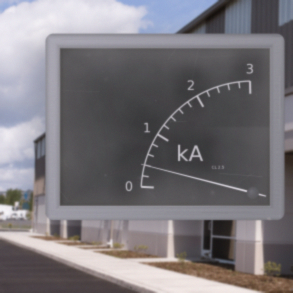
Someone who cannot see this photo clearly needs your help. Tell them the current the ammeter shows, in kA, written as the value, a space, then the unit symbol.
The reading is 0.4 kA
